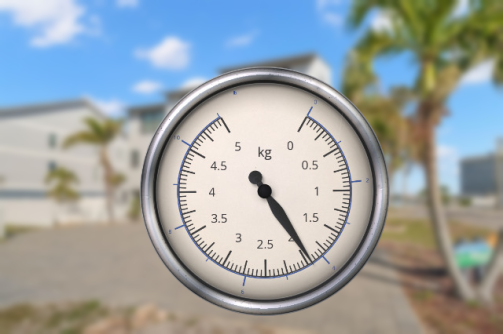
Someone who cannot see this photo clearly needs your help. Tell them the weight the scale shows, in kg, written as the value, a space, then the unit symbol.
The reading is 1.95 kg
